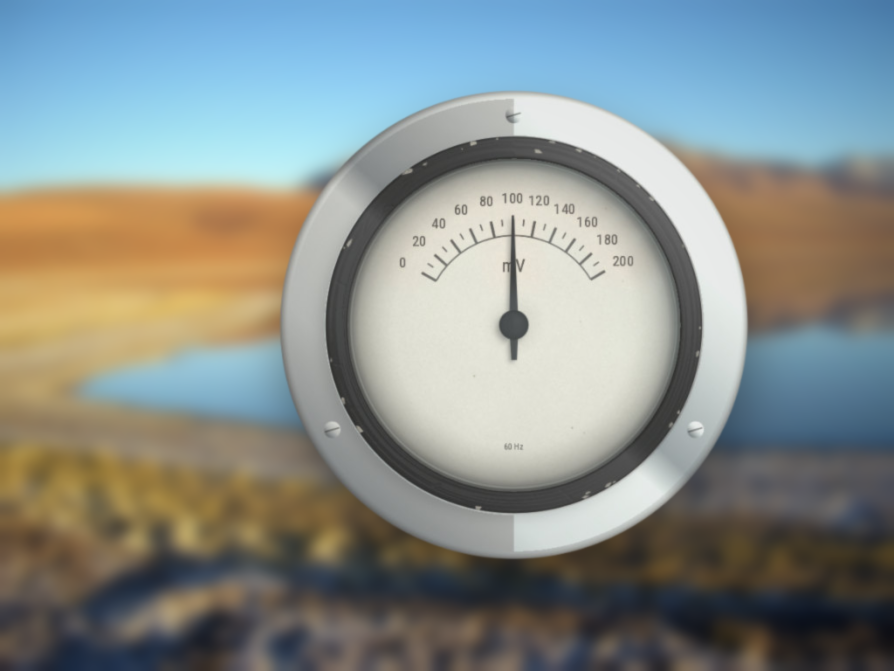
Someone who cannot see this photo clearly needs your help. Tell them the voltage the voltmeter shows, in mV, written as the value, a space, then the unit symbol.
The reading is 100 mV
